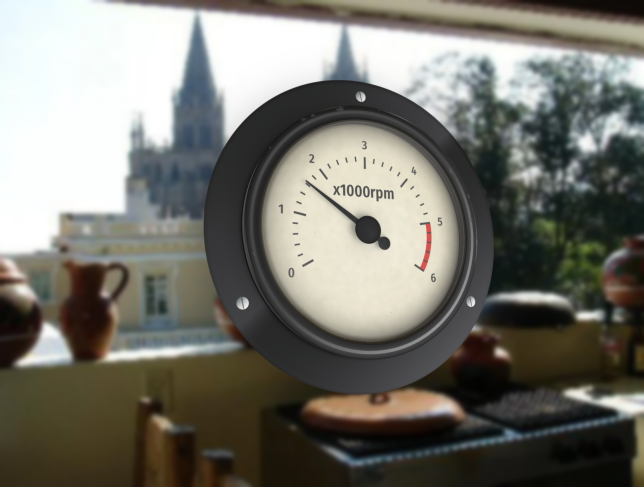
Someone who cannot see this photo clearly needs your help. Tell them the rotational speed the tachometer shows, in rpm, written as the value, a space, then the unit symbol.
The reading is 1600 rpm
